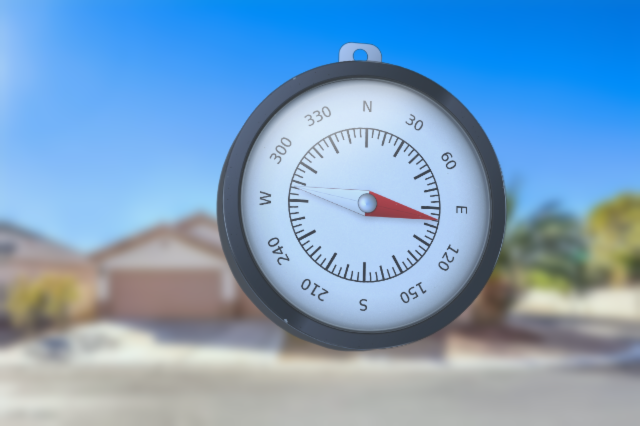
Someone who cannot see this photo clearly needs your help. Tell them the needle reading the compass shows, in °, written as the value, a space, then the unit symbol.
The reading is 100 °
